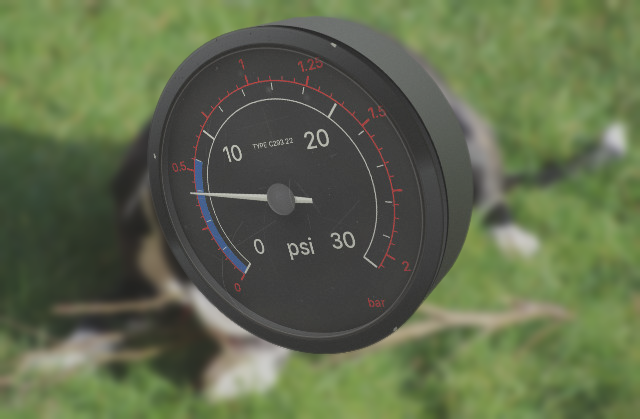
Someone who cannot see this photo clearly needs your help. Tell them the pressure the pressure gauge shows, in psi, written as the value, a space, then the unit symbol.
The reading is 6 psi
